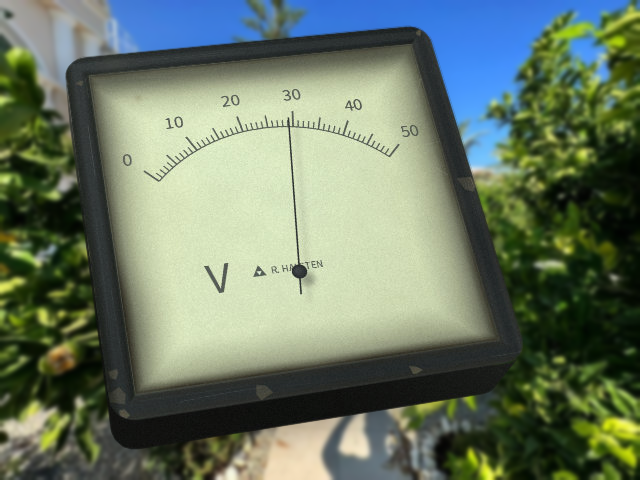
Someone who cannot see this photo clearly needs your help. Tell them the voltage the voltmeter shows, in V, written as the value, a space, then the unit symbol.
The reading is 29 V
